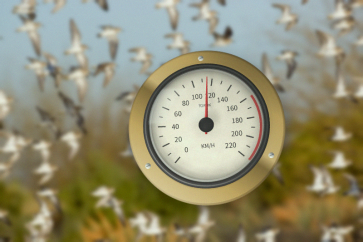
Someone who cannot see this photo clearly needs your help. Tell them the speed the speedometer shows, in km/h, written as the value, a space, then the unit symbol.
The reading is 115 km/h
